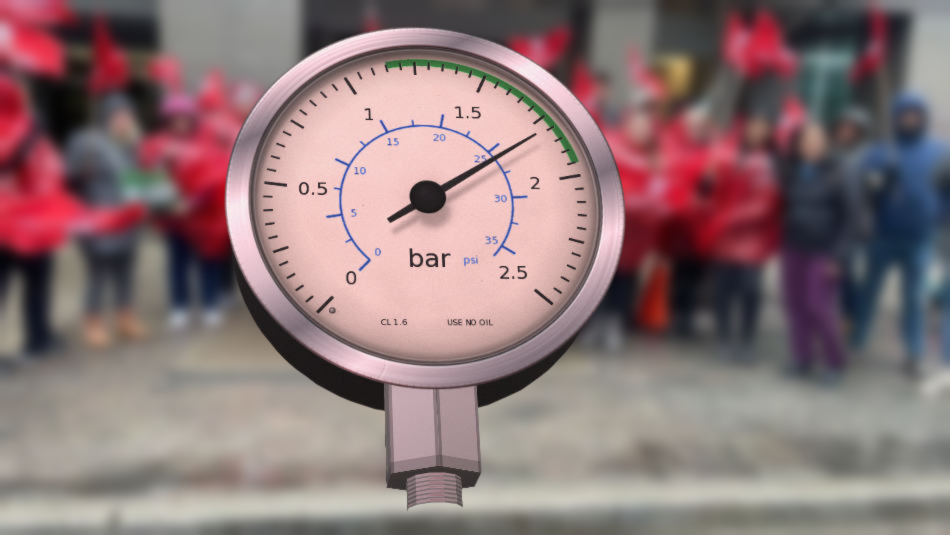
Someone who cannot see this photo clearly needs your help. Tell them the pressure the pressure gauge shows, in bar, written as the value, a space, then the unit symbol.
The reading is 1.8 bar
